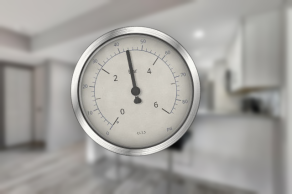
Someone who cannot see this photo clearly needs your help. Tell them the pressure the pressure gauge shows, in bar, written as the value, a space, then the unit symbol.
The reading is 3 bar
